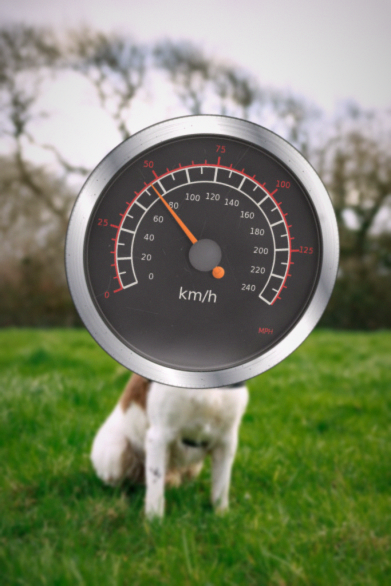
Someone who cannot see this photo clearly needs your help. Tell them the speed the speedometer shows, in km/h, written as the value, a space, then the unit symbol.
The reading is 75 km/h
